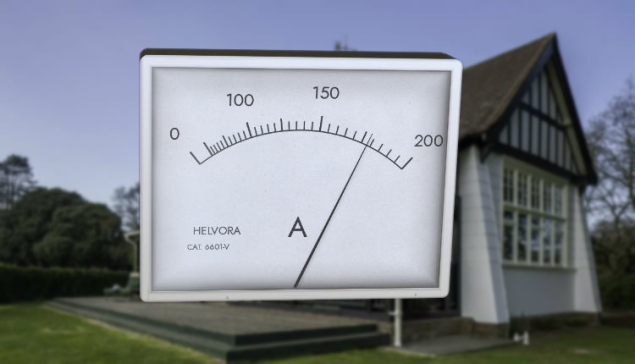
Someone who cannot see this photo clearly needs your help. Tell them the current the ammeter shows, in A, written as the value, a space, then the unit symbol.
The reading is 177.5 A
